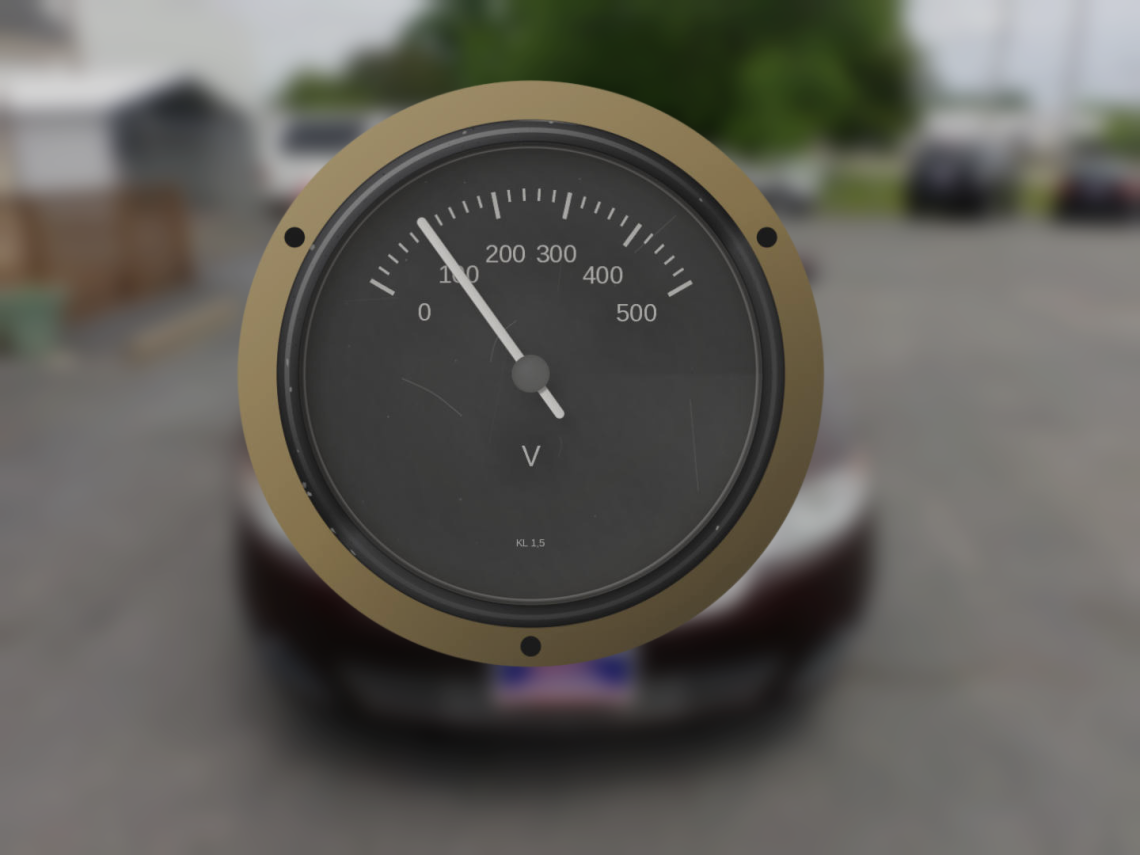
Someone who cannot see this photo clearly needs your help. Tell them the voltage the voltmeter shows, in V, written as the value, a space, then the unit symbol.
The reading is 100 V
